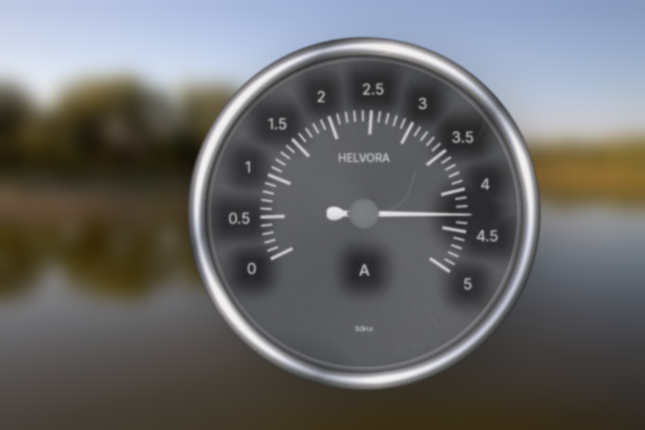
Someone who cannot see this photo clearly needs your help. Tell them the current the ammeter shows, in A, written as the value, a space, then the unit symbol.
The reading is 4.3 A
